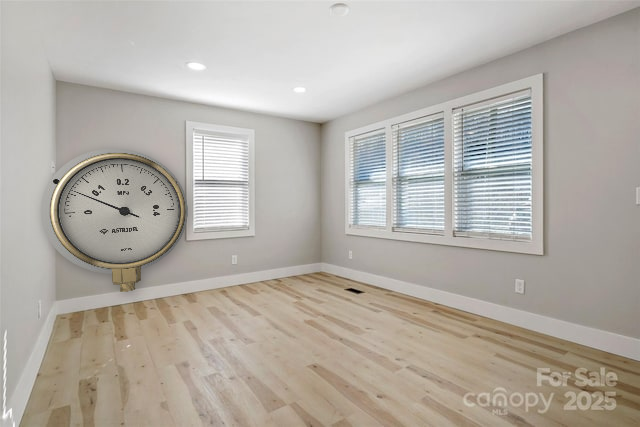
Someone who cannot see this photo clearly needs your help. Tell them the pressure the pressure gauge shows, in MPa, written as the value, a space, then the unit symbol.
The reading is 0.06 MPa
